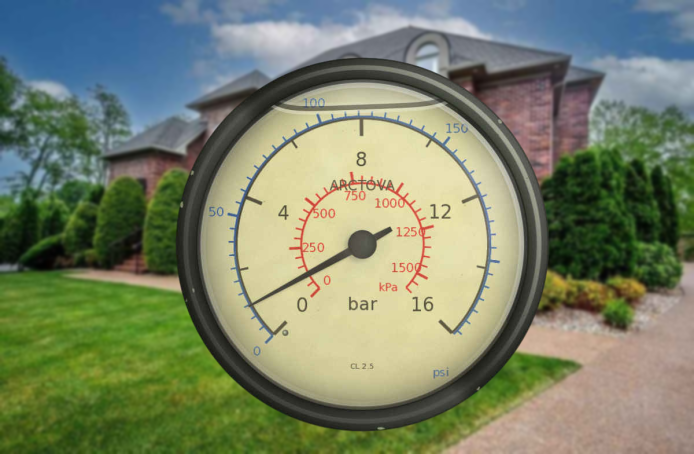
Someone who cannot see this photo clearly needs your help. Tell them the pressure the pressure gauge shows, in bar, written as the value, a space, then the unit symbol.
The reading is 1 bar
